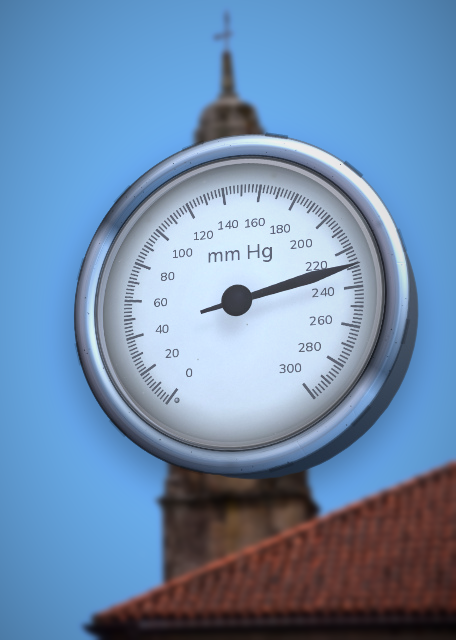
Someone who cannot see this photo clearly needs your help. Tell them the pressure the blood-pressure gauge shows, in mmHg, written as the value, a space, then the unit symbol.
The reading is 230 mmHg
